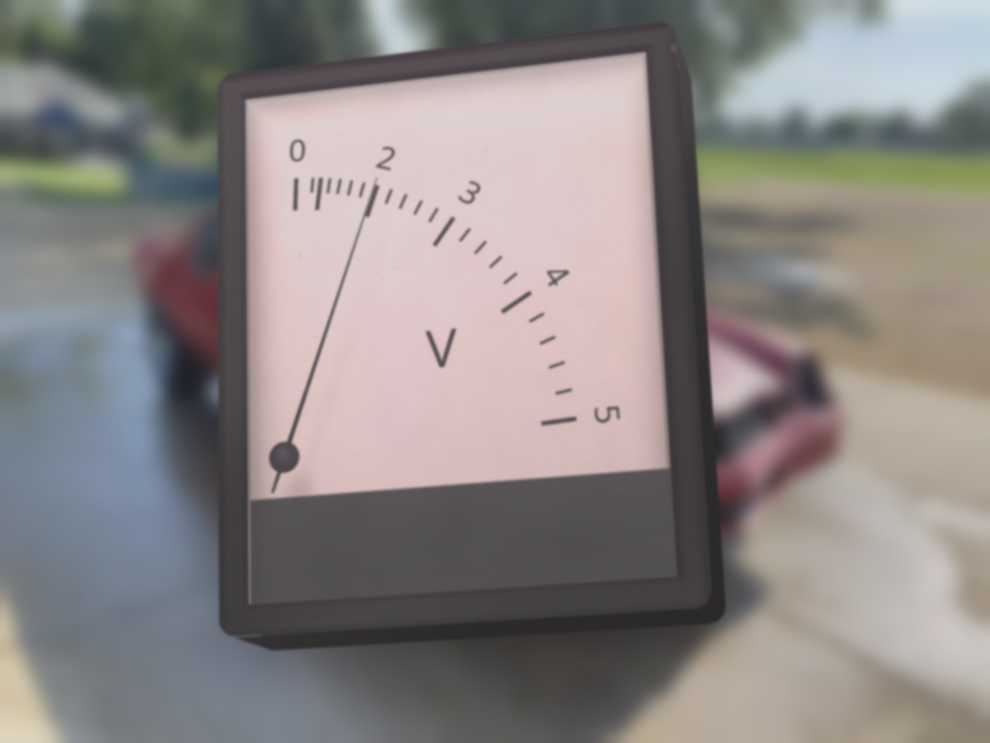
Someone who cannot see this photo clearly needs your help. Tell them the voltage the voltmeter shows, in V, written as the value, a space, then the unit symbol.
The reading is 2 V
